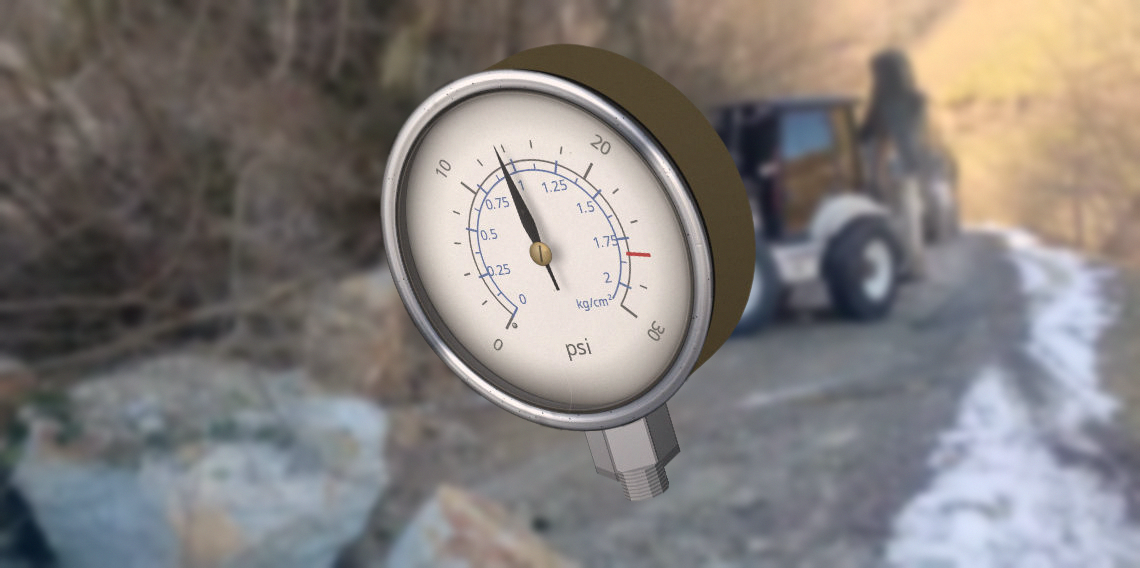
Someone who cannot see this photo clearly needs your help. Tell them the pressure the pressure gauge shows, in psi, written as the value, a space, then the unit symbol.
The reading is 14 psi
